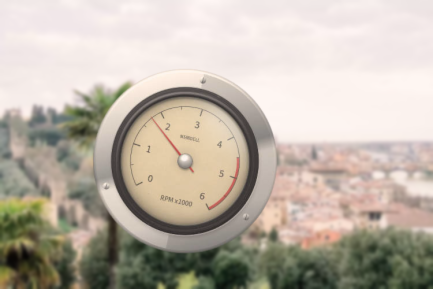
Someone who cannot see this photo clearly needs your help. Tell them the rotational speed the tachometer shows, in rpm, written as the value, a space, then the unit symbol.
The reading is 1750 rpm
